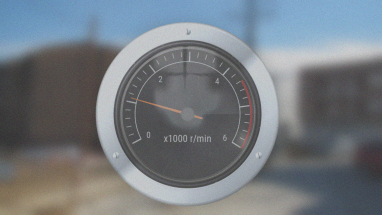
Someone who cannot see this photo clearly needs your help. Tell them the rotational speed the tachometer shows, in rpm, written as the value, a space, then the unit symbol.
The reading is 1100 rpm
